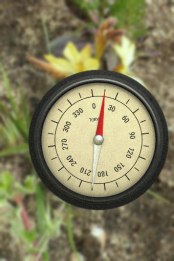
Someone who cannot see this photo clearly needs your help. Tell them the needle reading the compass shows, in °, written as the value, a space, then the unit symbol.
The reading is 15 °
